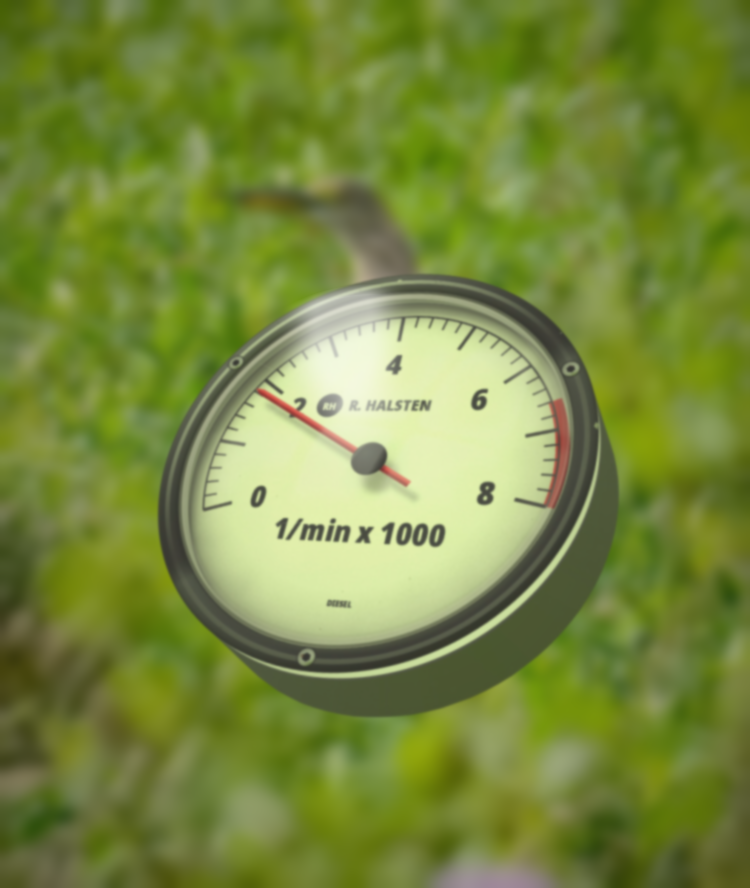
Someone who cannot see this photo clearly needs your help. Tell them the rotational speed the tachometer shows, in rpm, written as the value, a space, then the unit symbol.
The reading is 1800 rpm
